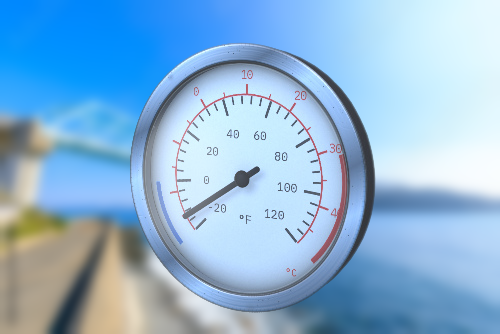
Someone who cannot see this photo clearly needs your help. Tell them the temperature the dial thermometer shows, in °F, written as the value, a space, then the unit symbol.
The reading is -14 °F
